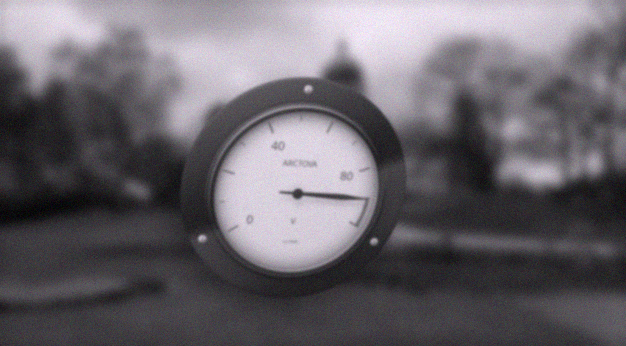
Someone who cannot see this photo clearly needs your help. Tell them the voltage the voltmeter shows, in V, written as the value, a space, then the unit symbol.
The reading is 90 V
